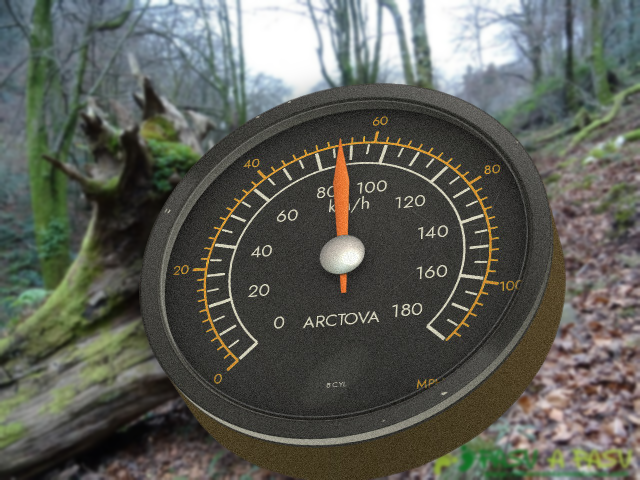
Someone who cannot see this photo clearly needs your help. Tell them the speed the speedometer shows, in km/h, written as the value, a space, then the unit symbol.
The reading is 87.5 km/h
